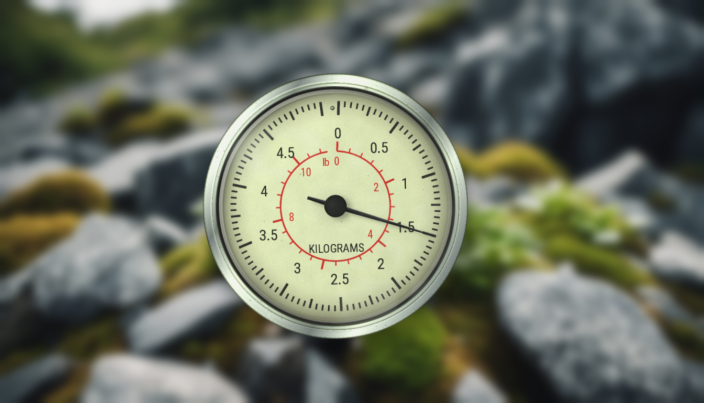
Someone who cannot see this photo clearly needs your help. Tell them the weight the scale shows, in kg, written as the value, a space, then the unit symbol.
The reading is 1.5 kg
